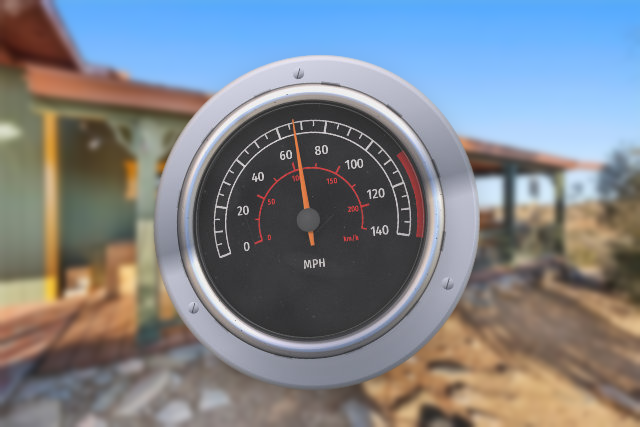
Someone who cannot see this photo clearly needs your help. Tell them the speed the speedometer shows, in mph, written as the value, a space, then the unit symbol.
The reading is 67.5 mph
